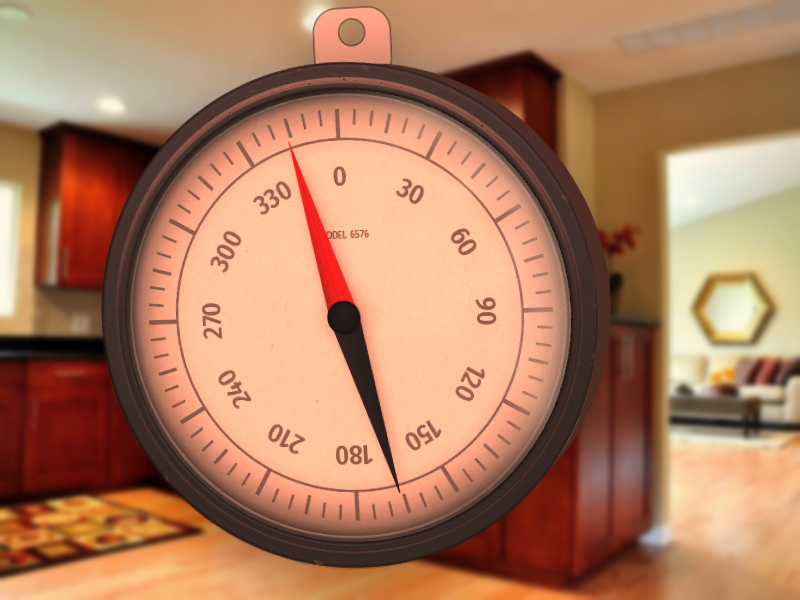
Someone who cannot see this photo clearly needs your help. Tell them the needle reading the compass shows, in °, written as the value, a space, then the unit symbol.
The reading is 345 °
